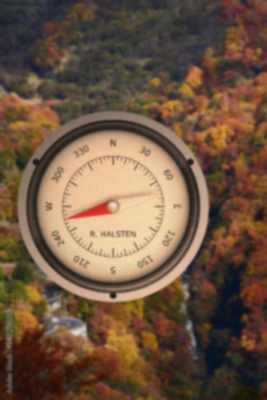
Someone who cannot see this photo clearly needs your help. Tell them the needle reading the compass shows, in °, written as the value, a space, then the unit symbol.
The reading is 255 °
